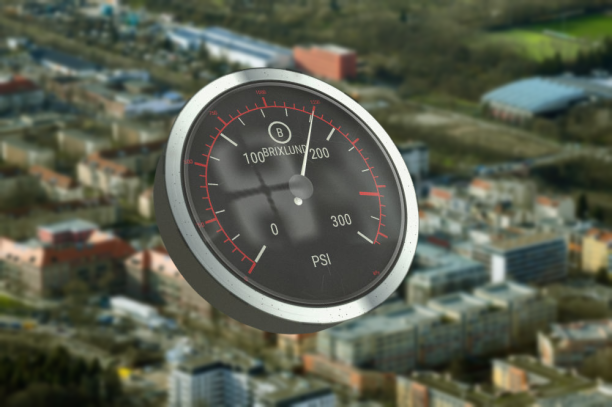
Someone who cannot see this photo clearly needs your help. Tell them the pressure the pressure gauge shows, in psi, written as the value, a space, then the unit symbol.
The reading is 180 psi
